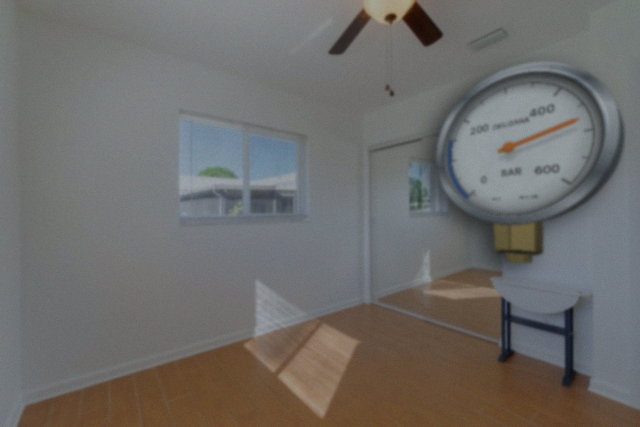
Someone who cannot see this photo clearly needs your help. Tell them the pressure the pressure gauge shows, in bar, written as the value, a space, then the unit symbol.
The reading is 475 bar
